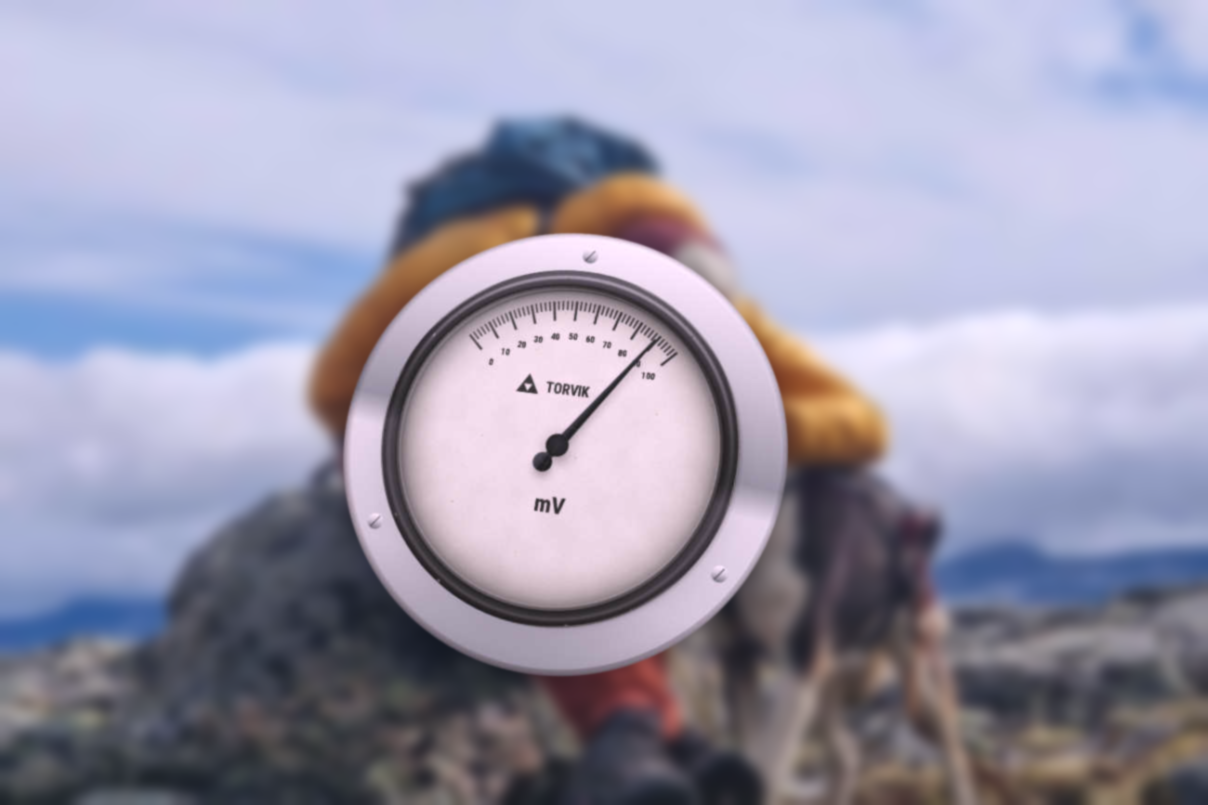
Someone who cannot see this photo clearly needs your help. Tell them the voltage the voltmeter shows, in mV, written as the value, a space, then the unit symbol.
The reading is 90 mV
